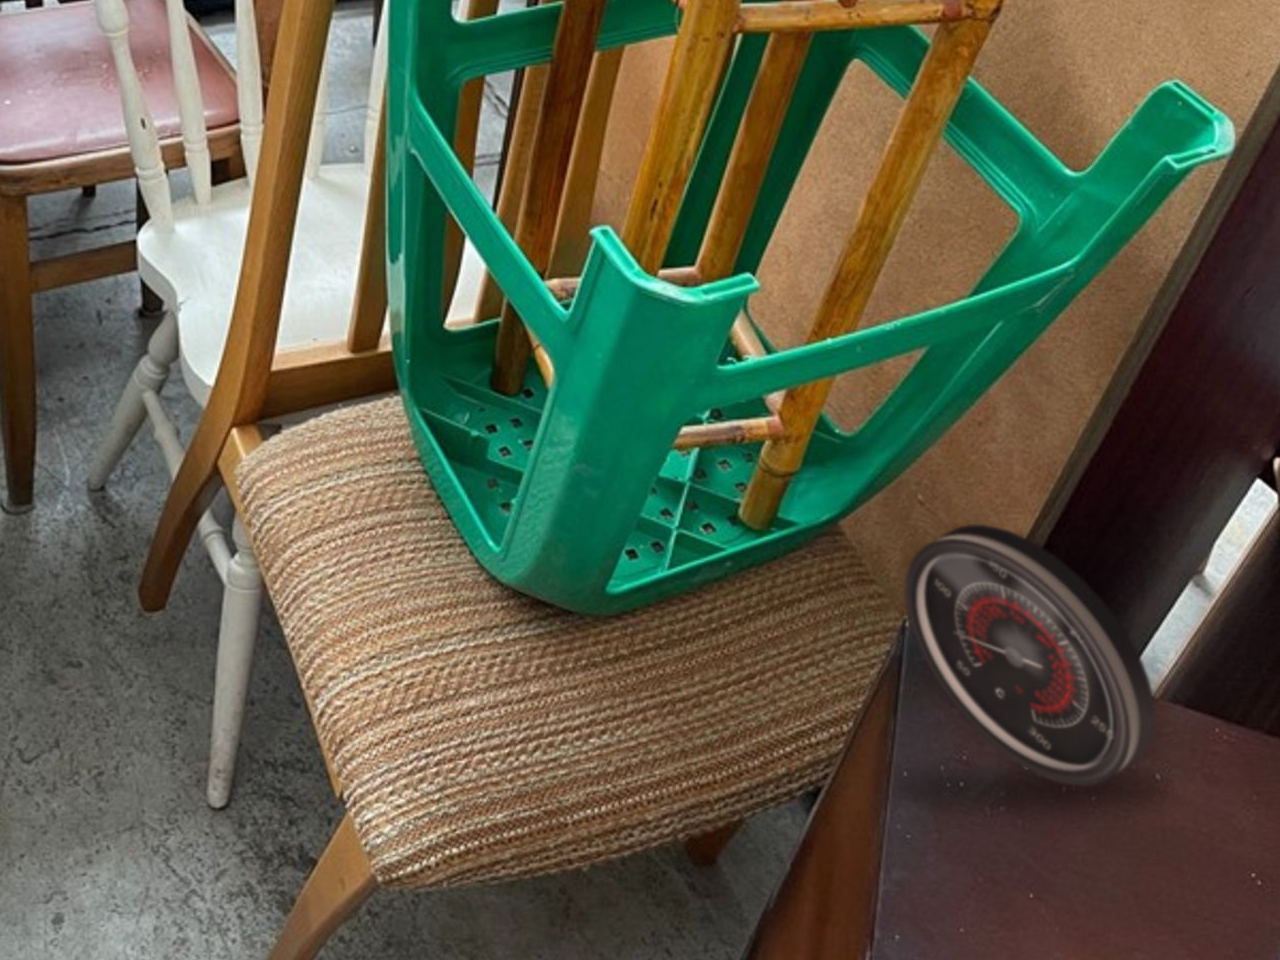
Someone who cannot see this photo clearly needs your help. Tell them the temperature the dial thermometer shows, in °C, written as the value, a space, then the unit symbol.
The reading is 75 °C
